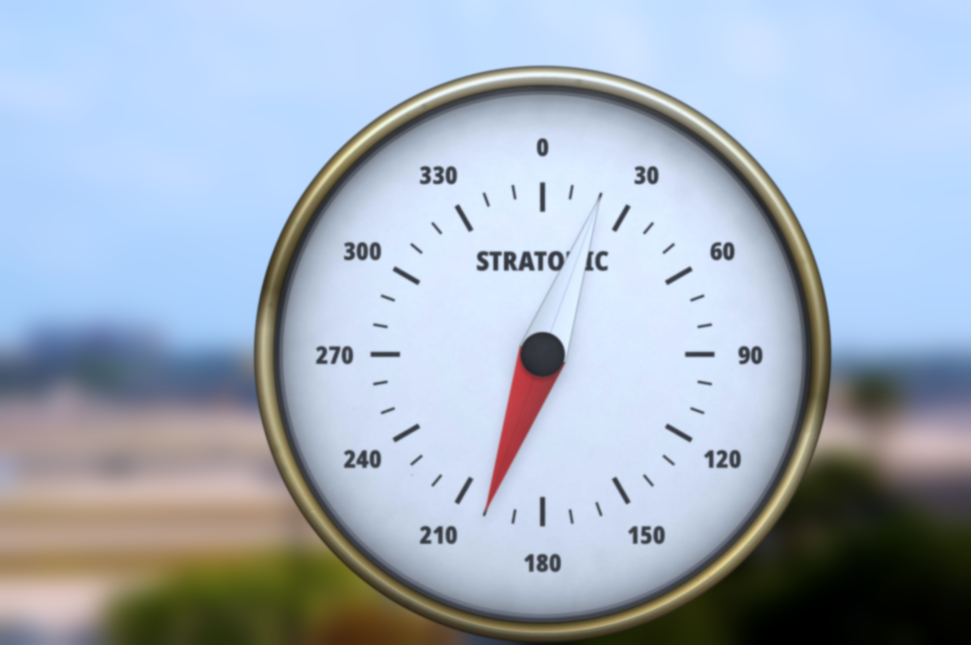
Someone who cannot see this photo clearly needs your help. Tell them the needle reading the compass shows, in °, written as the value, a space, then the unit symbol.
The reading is 200 °
